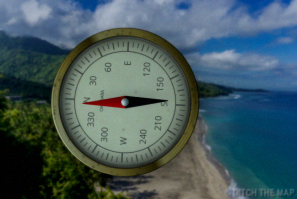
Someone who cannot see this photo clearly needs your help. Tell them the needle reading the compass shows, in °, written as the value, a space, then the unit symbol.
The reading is 355 °
